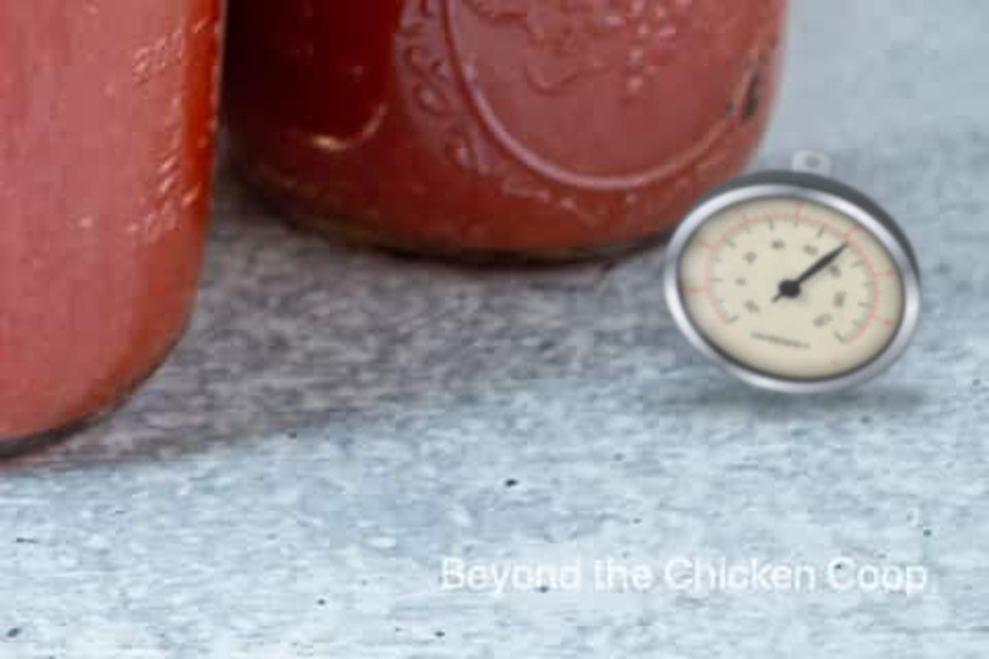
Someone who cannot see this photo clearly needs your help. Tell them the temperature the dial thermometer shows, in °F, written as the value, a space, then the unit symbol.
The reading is 70 °F
